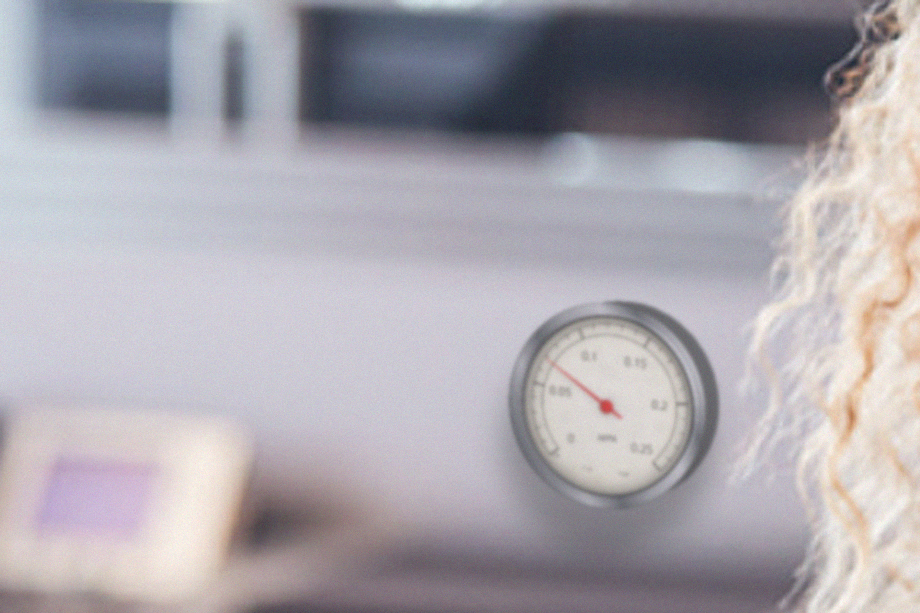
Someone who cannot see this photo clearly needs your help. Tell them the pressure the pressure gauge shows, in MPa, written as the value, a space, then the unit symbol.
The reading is 0.07 MPa
